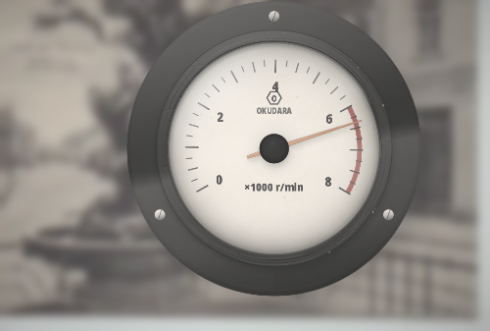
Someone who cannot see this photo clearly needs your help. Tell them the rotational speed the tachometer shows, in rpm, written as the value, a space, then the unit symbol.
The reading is 6375 rpm
